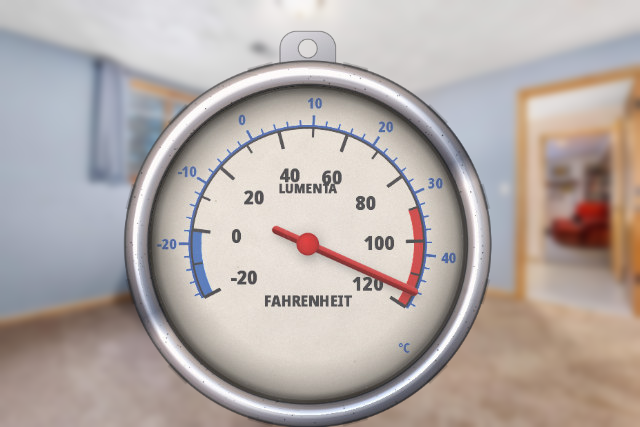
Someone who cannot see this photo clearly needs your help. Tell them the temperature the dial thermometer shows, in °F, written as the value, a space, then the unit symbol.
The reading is 115 °F
